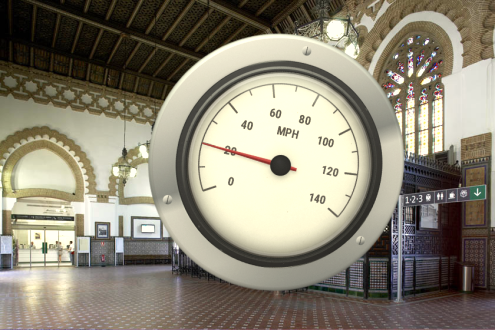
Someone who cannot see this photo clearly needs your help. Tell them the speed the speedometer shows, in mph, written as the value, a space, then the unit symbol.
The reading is 20 mph
